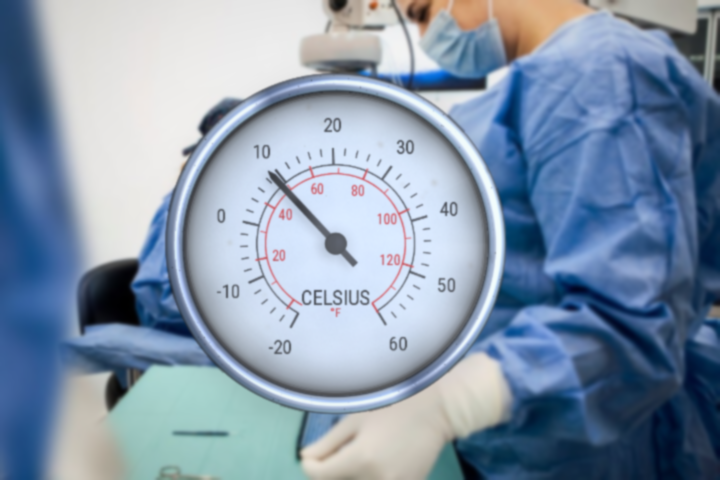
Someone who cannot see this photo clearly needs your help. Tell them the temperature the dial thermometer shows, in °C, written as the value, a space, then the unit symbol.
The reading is 9 °C
